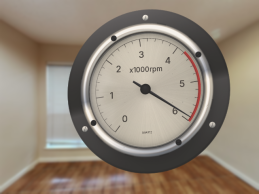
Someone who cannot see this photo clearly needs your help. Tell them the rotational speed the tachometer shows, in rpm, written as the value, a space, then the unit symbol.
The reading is 5900 rpm
